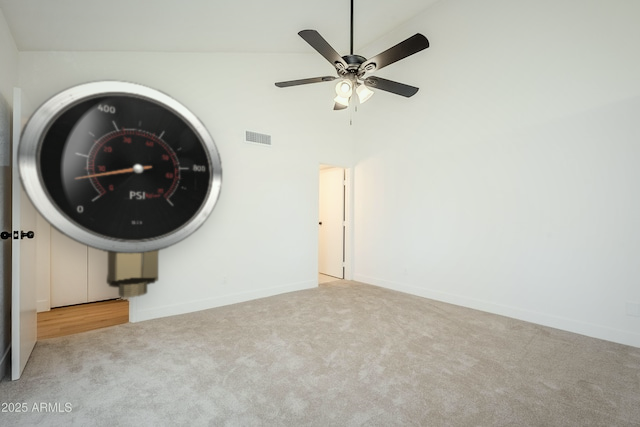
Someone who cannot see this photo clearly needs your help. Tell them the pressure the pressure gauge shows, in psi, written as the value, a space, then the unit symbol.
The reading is 100 psi
